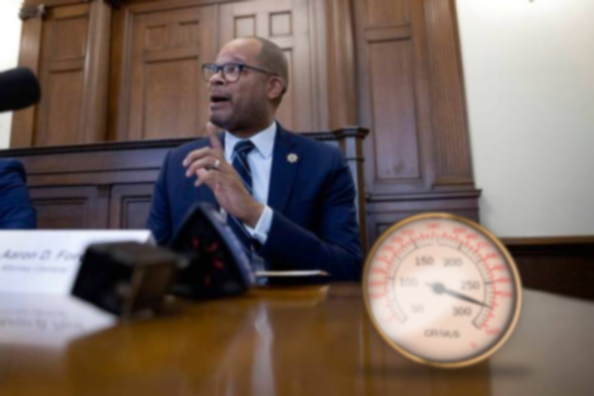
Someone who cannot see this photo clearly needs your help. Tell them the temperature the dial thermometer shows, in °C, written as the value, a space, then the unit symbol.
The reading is 275 °C
